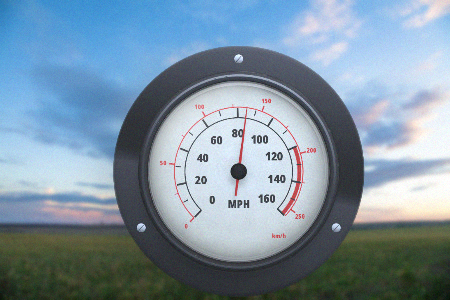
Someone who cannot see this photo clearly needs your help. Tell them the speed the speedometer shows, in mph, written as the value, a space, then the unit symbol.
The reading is 85 mph
